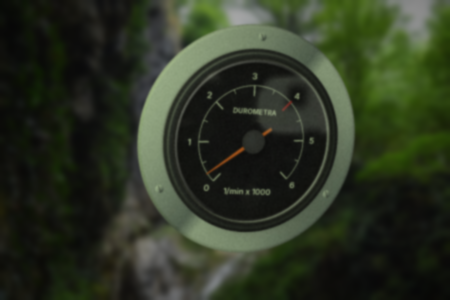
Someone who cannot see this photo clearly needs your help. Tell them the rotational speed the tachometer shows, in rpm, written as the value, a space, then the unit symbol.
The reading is 250 rpm
